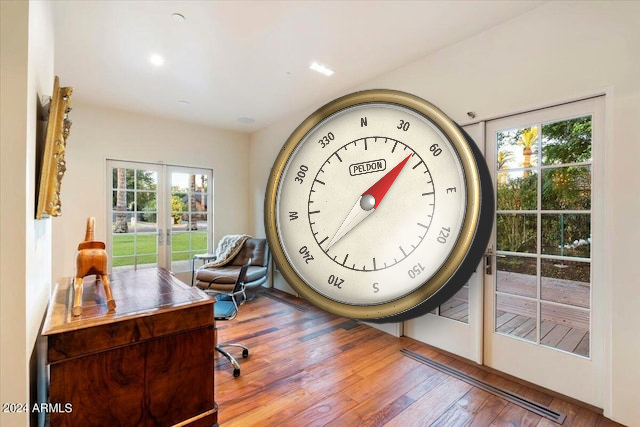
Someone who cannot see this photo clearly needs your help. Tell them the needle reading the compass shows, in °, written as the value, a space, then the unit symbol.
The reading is 50 °
